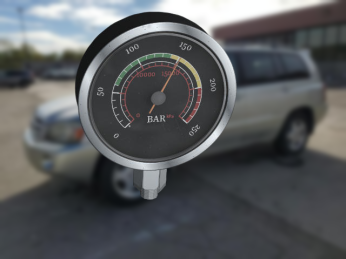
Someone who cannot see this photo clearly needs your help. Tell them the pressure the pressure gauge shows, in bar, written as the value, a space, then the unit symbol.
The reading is 150 bar
